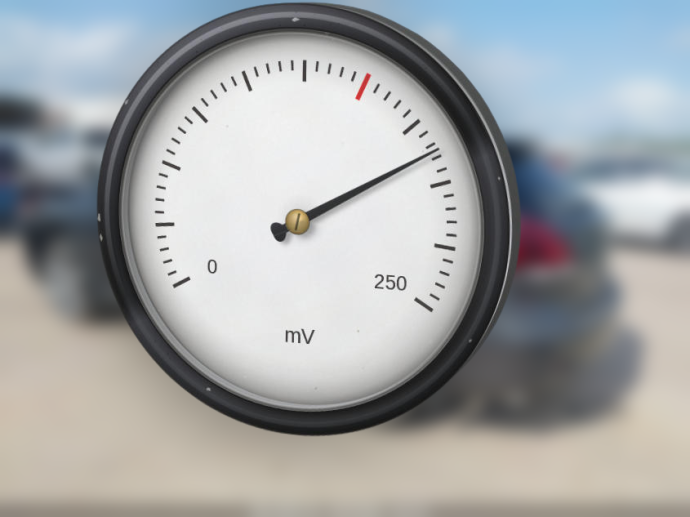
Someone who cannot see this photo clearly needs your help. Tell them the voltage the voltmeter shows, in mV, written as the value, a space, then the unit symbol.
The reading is 187.5 mV
